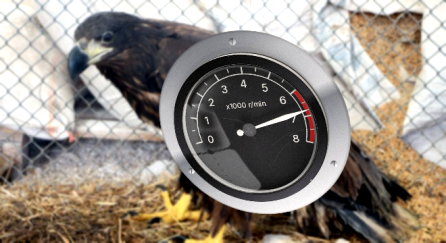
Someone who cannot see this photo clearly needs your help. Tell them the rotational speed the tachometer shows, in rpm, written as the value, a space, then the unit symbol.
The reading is 6750 rpm
